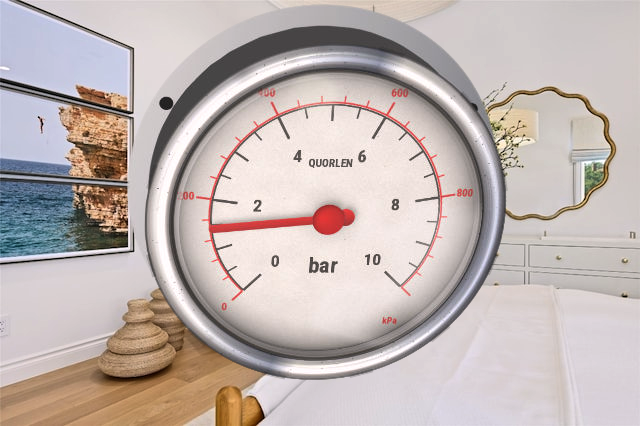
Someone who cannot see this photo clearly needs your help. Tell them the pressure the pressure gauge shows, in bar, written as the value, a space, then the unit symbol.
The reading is 1.5 bar
